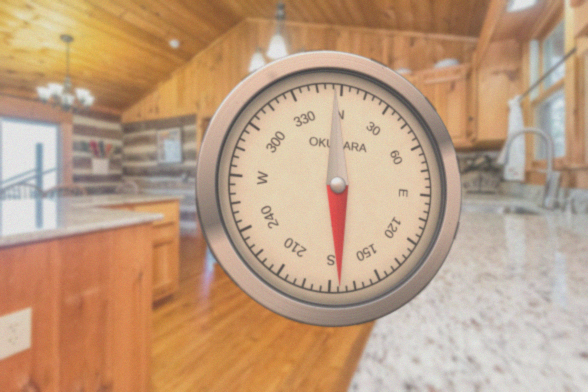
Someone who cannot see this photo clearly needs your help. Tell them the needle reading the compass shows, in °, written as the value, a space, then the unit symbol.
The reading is 175 °
